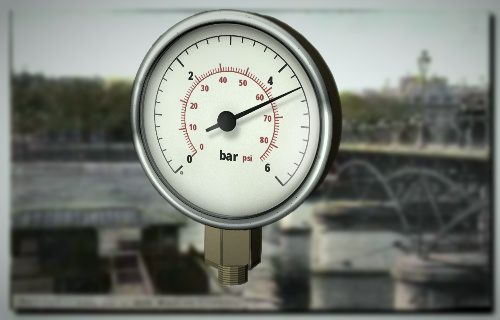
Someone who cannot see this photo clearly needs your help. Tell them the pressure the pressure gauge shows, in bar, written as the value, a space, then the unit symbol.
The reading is 4.4 bar
